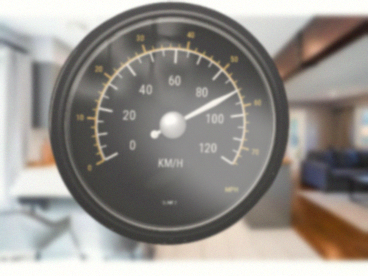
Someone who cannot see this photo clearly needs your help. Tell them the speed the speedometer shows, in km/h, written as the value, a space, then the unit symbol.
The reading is 90 km/h
